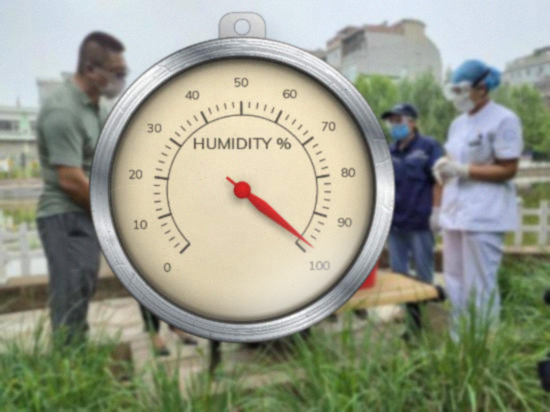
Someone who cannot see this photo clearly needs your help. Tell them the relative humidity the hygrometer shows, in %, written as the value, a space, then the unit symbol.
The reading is 98 %
